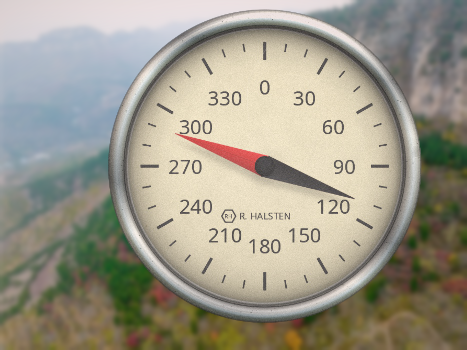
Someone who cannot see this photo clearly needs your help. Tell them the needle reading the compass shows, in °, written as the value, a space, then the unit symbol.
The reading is 290 °
